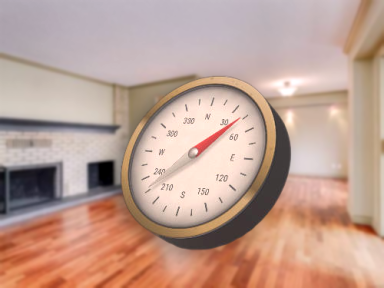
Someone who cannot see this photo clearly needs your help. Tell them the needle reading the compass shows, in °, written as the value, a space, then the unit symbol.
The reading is 45 °
